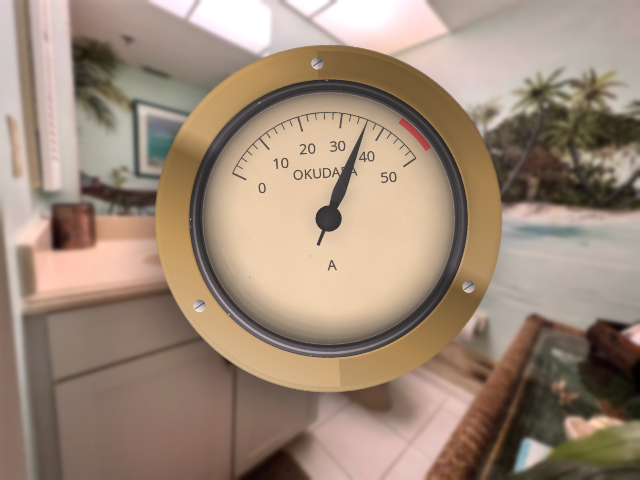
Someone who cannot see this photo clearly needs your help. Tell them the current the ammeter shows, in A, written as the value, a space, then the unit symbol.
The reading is 36 A
